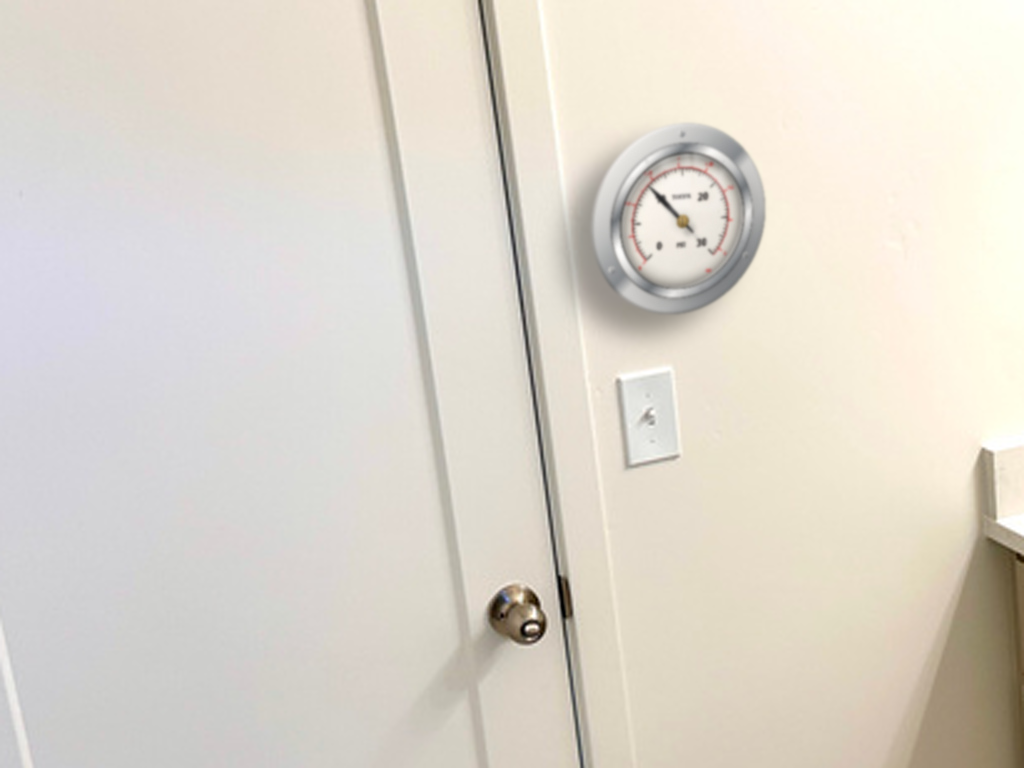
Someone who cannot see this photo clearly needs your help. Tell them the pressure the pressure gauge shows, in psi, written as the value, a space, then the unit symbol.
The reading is 10 psi
